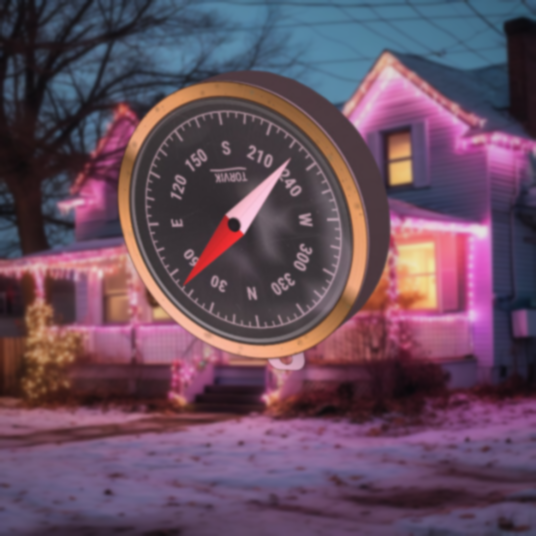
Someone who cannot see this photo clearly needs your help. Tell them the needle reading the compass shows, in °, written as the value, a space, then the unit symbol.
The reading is 50 °
